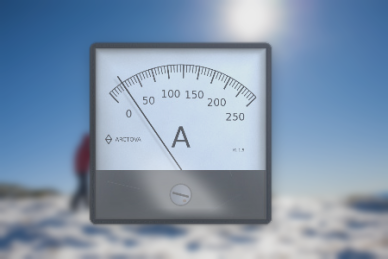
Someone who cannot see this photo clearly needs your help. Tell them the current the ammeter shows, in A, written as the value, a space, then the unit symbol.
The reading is 25 A
